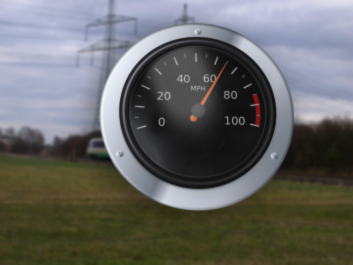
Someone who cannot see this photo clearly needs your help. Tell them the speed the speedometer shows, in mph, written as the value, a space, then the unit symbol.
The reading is 65 mph
